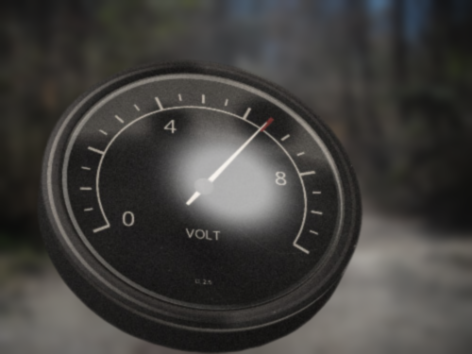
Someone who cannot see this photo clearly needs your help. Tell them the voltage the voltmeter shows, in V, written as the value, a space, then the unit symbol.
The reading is 6.5 V
